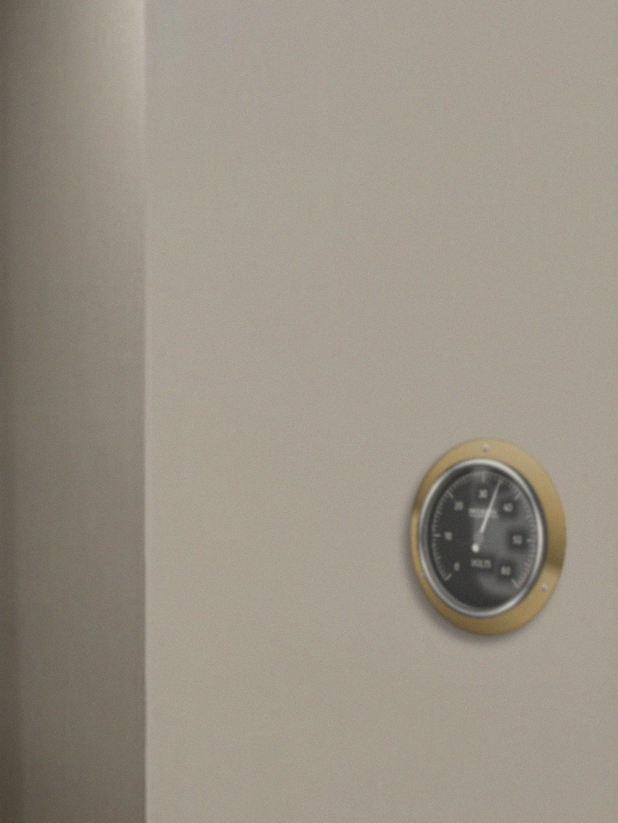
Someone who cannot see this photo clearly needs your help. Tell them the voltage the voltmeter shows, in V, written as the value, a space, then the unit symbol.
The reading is 35 V
